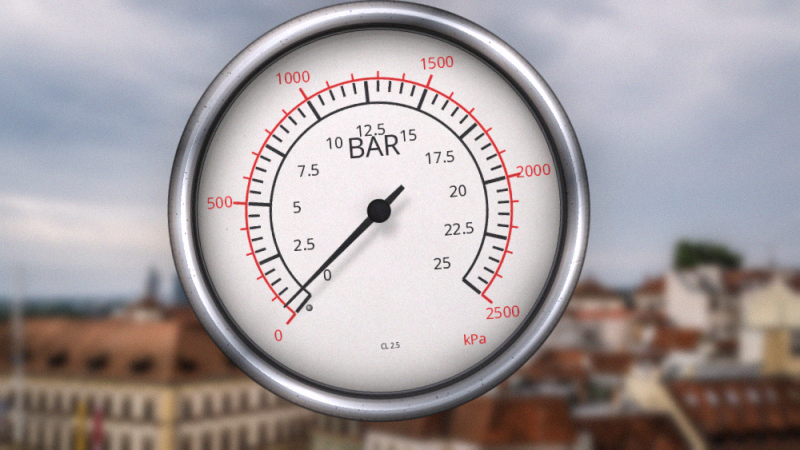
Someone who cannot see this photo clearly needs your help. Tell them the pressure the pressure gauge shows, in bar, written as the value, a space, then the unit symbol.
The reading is 0.5 bar
